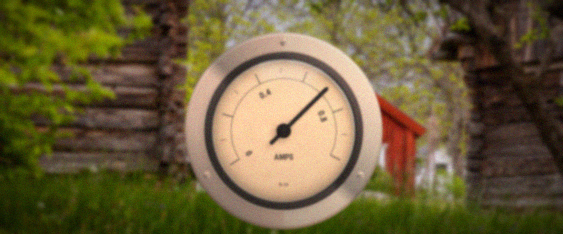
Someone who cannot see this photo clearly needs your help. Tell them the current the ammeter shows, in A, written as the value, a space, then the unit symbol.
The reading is 0.7 A
